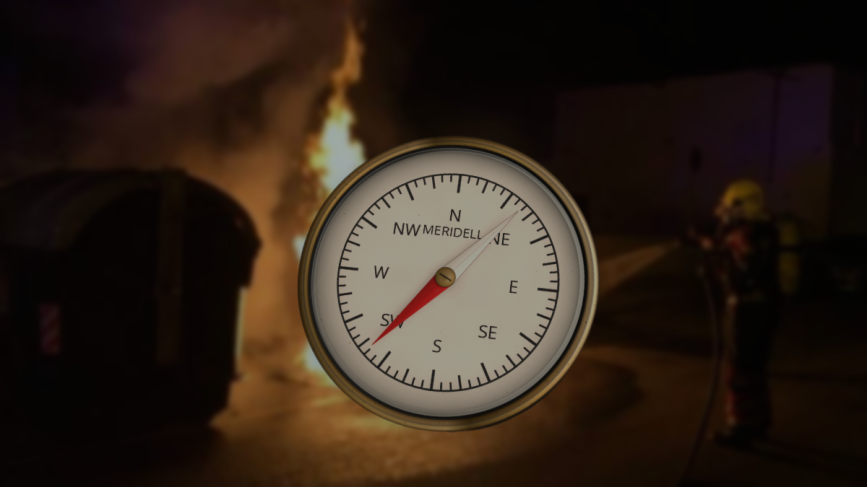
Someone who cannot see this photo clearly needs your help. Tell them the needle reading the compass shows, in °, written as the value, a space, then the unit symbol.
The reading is 220 °
